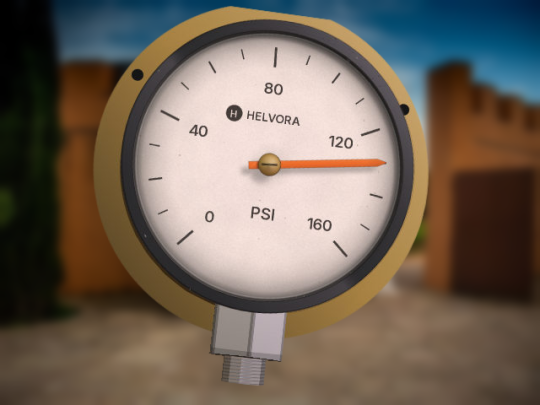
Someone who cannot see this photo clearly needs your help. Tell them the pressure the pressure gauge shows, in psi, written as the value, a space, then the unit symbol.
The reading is 130 psi
